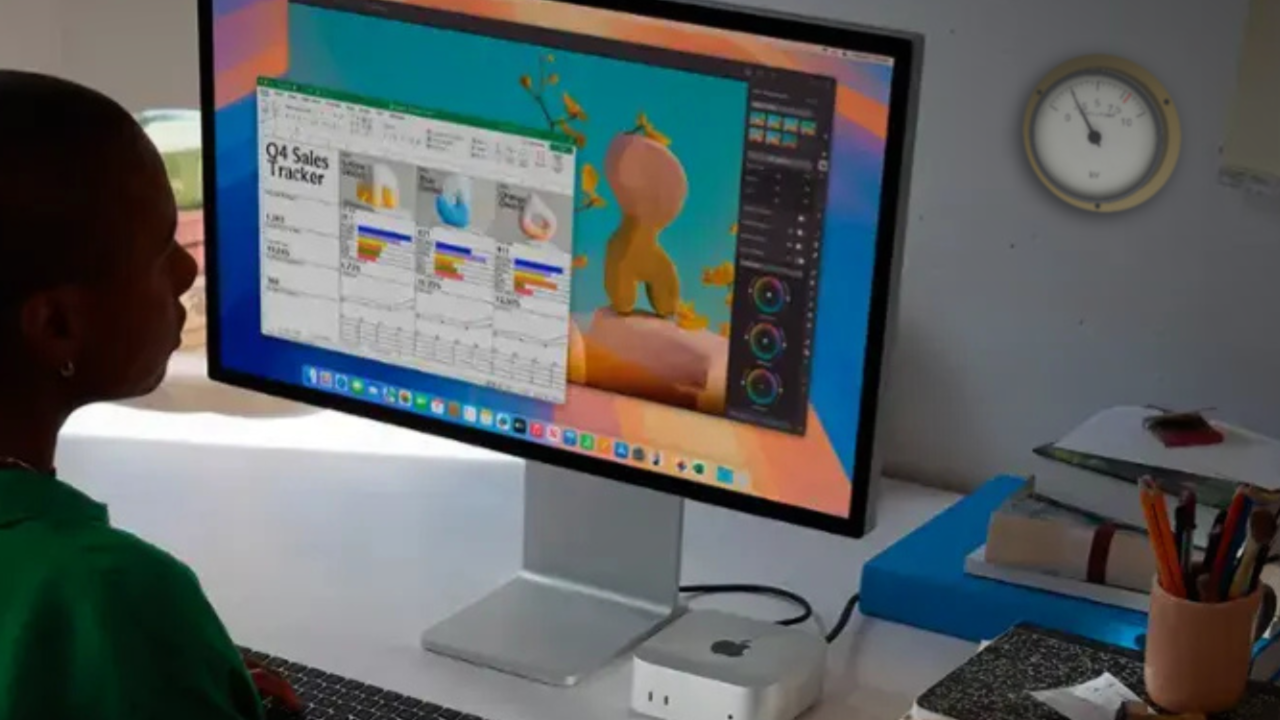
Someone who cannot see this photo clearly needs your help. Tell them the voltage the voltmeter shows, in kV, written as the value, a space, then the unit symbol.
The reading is 2.5 kV
